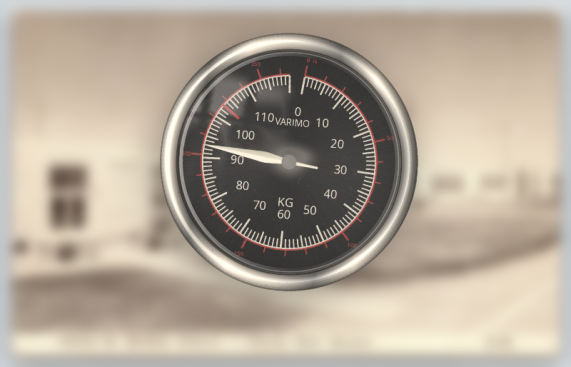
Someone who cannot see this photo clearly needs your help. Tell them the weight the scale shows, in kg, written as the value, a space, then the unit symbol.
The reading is 93 kg
